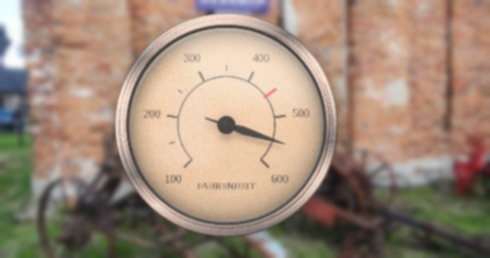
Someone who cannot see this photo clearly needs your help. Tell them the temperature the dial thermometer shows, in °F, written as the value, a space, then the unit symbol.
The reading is 550 °F
